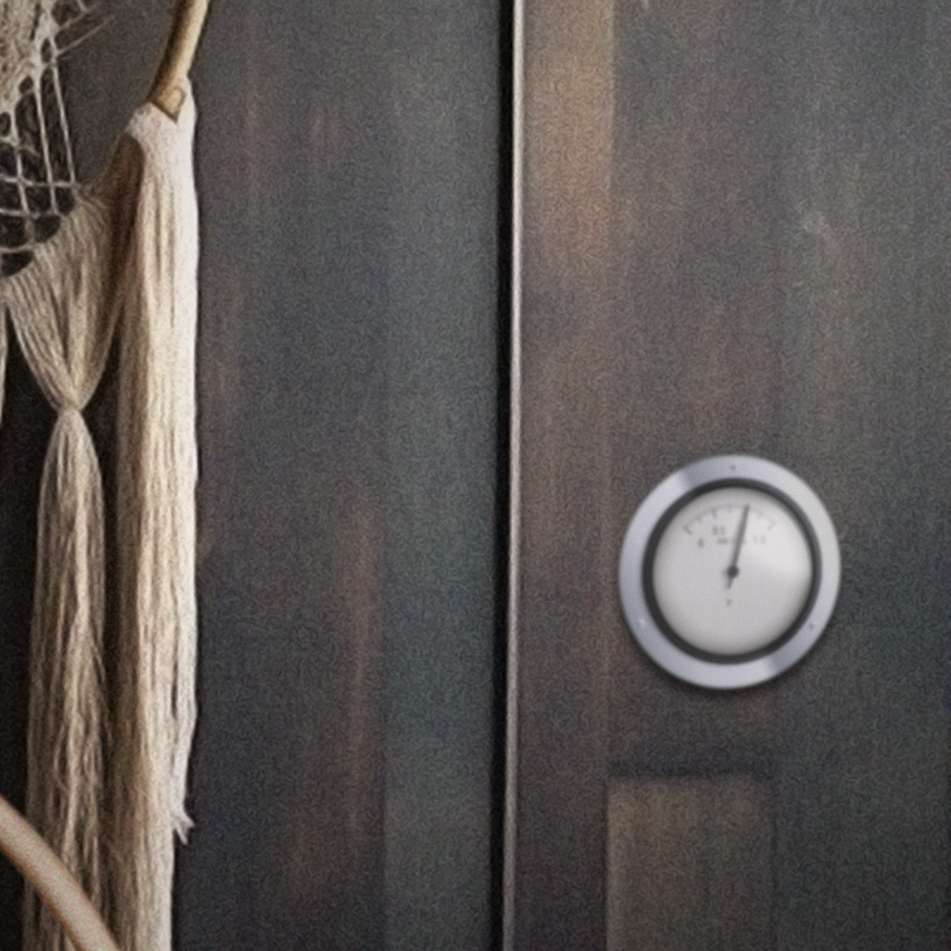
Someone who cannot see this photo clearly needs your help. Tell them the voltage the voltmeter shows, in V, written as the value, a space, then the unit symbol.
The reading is 1 V
